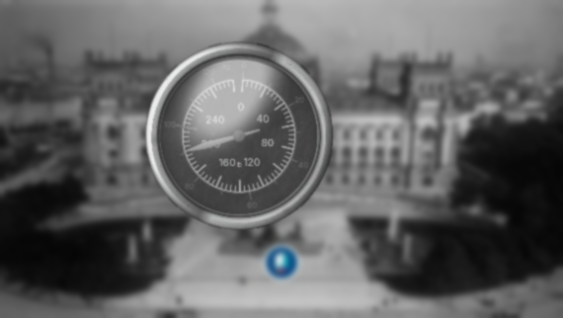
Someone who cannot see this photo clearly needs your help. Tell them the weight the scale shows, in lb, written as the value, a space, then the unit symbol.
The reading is 200 lb
